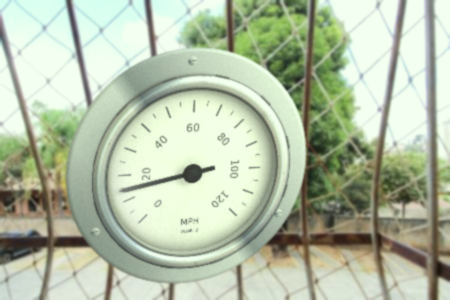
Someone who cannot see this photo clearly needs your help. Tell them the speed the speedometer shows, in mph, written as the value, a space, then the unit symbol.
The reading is 15 mph
